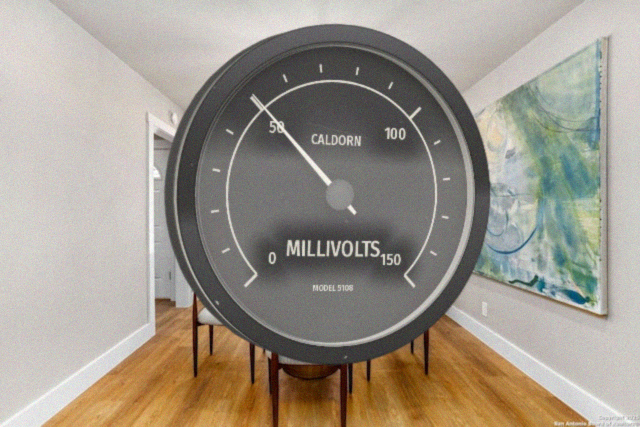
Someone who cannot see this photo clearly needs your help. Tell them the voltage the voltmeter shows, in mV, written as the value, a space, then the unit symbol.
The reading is 50 mV
